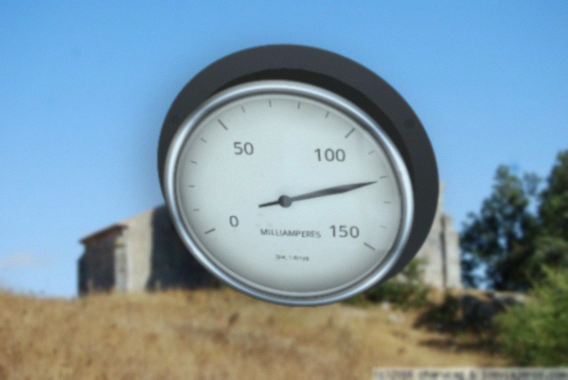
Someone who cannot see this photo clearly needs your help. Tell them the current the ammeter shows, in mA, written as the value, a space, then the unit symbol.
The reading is 120 mA
